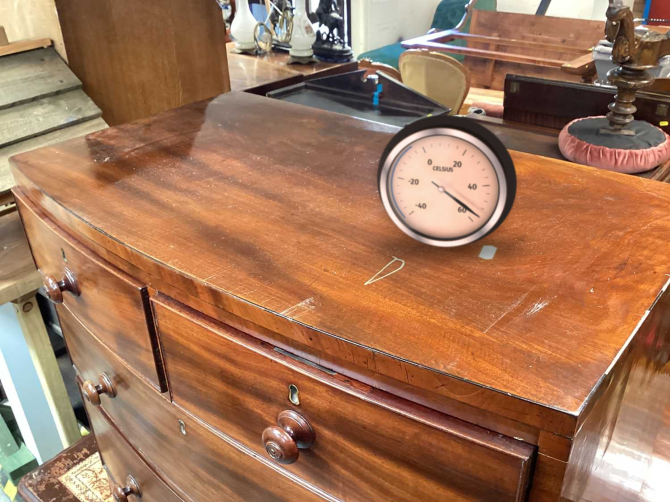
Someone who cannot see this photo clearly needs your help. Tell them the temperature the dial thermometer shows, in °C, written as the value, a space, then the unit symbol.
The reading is 56 °C
